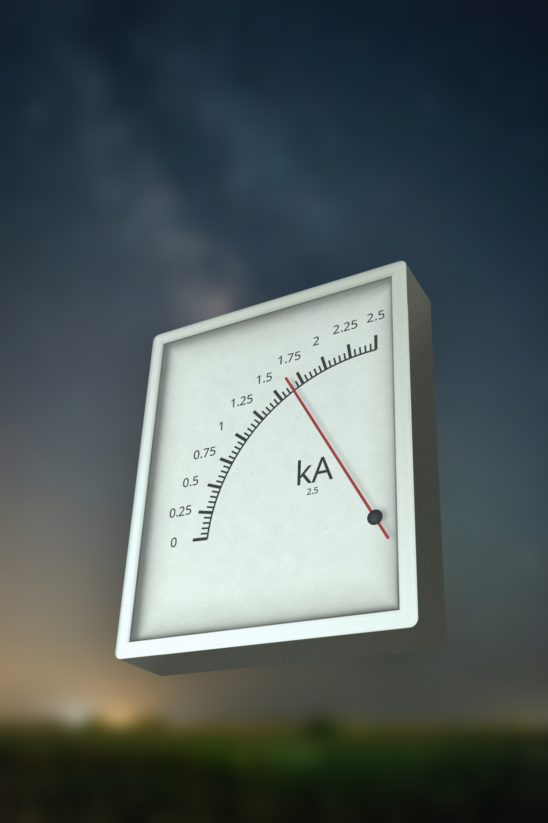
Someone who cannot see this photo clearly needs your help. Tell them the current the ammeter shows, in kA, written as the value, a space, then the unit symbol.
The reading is 1.65 kA
